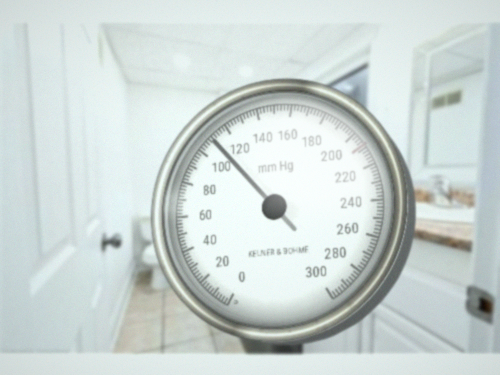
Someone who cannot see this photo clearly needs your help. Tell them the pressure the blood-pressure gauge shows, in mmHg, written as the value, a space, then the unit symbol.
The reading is 110 mmHg
